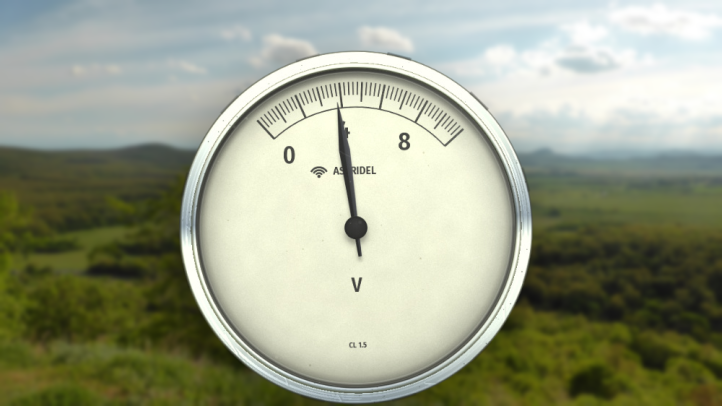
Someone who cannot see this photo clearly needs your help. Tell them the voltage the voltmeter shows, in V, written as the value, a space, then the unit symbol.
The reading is 3.8 V
